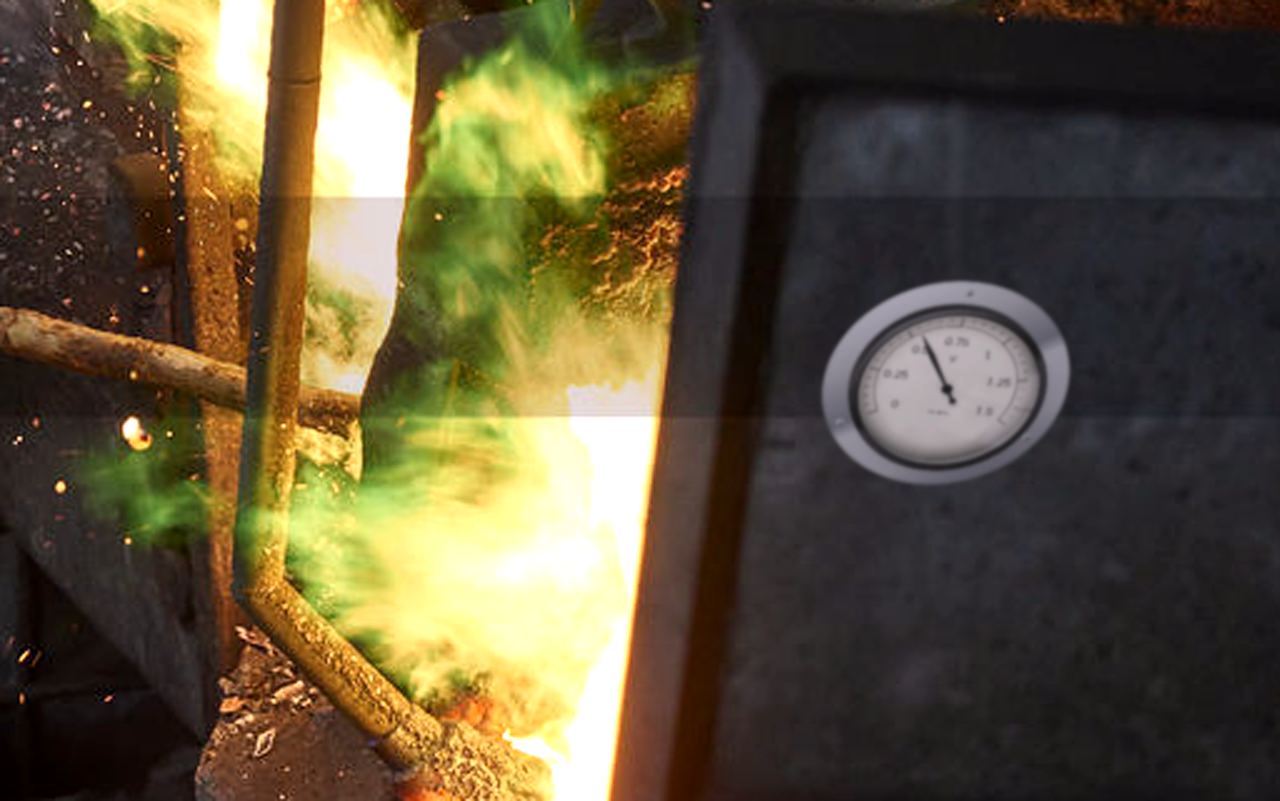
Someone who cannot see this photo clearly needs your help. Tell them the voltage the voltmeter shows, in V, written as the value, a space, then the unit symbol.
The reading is 0.55 V
